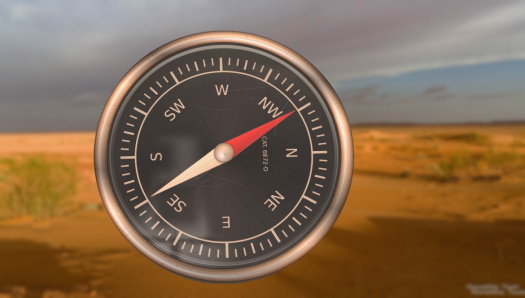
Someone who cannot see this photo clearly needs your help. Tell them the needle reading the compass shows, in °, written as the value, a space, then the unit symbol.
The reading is 330 °
